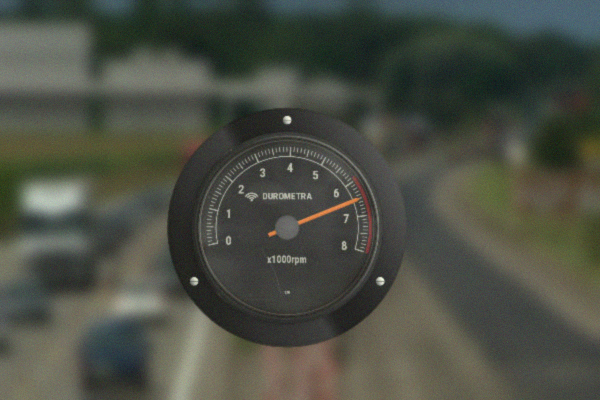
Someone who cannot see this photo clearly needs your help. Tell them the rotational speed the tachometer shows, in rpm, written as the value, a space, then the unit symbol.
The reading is 6500 rpm
